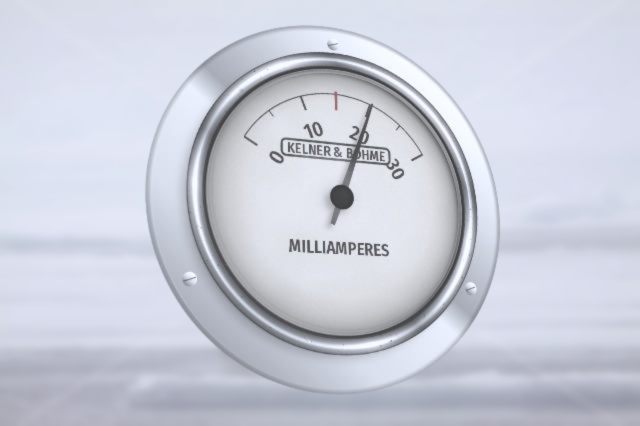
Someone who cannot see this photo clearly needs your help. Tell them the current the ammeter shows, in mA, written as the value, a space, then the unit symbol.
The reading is 20 mA
